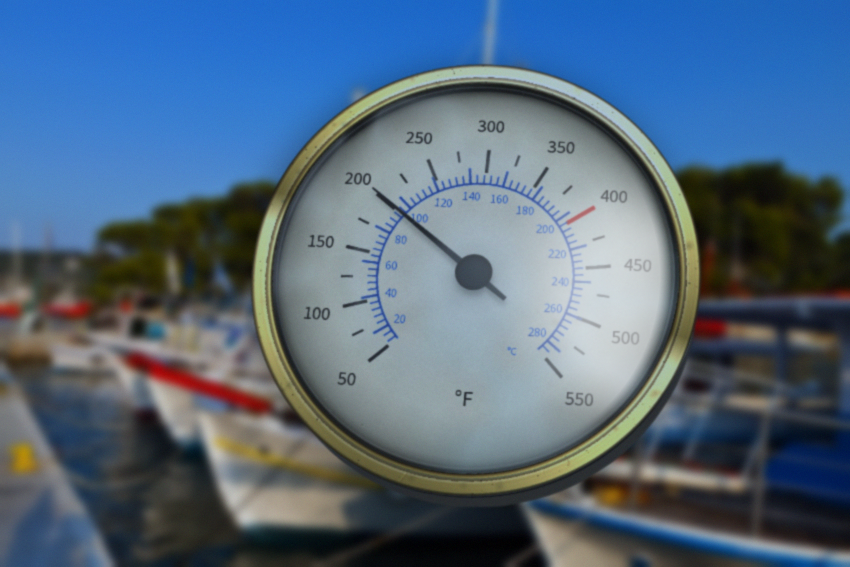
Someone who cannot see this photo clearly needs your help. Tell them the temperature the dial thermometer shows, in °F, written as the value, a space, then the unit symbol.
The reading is 200 °F
